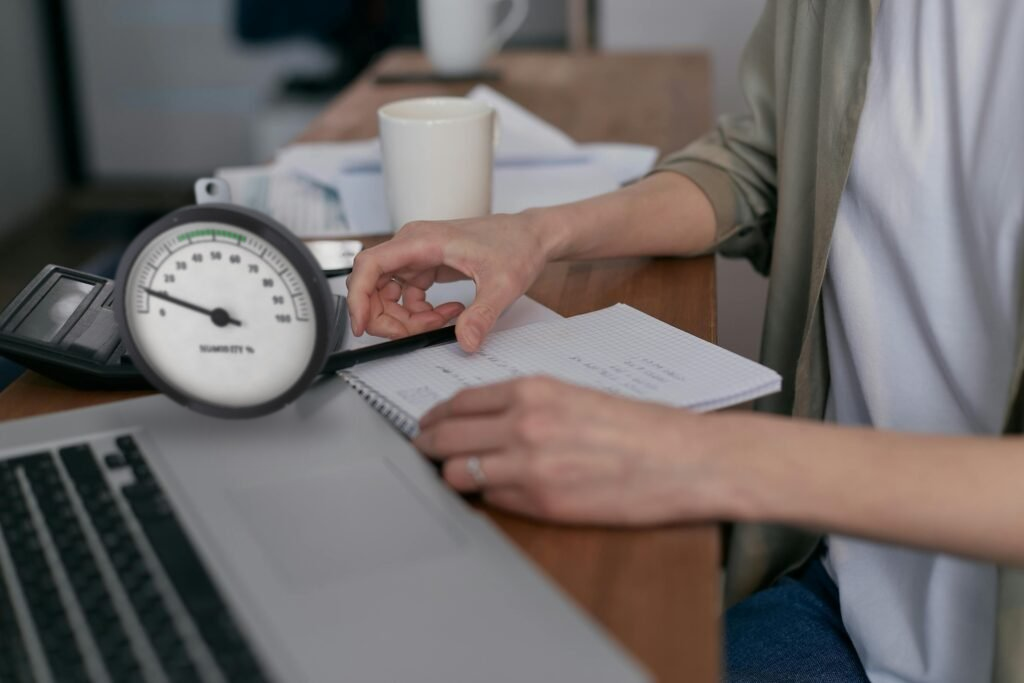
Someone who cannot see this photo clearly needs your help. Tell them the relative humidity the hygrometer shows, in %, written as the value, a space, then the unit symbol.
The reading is 10 %
